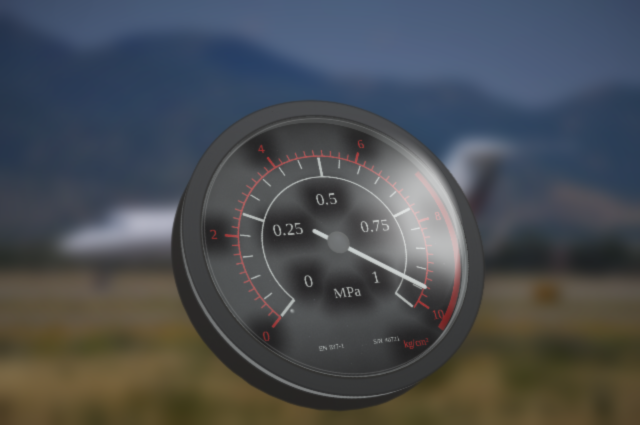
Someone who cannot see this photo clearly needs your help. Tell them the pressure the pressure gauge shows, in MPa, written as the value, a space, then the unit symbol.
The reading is 0.95 MPa
